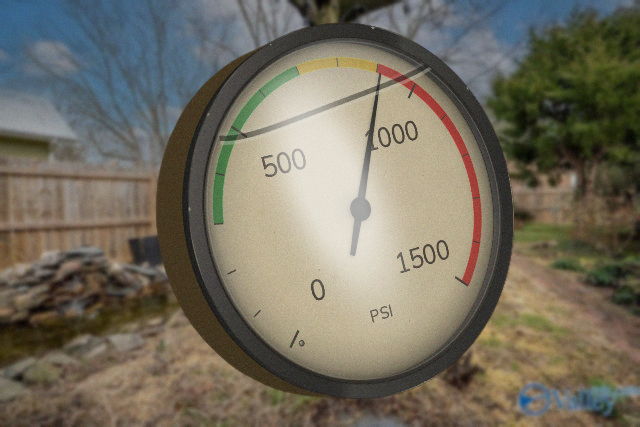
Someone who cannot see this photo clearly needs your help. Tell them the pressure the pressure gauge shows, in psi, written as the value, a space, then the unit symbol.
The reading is 900 psi
